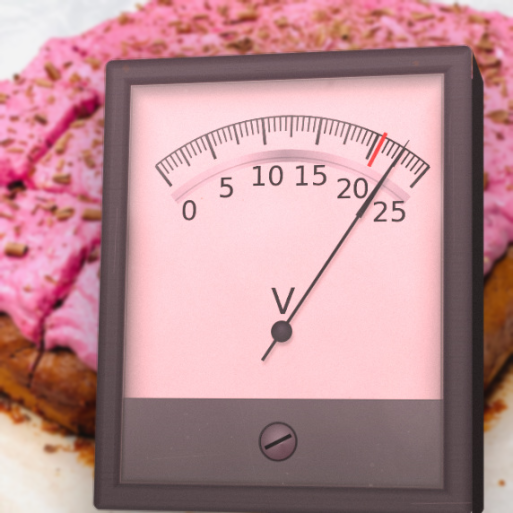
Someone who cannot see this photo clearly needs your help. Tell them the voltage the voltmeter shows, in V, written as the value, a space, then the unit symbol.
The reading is 22.5 V
